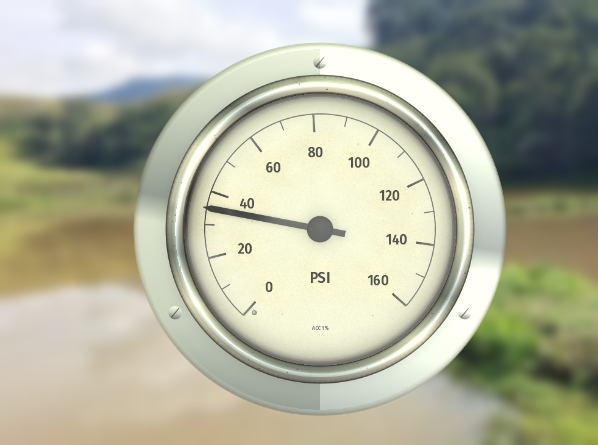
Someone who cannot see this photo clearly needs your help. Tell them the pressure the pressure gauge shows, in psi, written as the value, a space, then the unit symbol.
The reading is 35 psi
